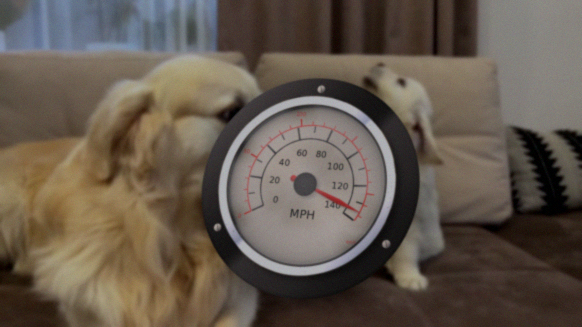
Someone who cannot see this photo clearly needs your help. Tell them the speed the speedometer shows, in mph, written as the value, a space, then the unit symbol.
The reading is 135 mph
